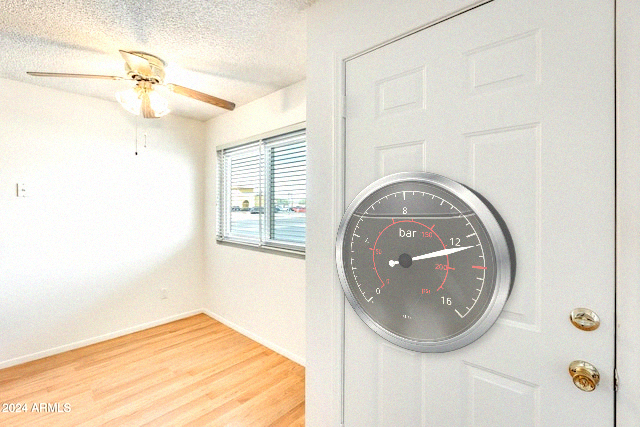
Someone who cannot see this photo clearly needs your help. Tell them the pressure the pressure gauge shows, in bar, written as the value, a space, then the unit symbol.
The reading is 12.5 bar
